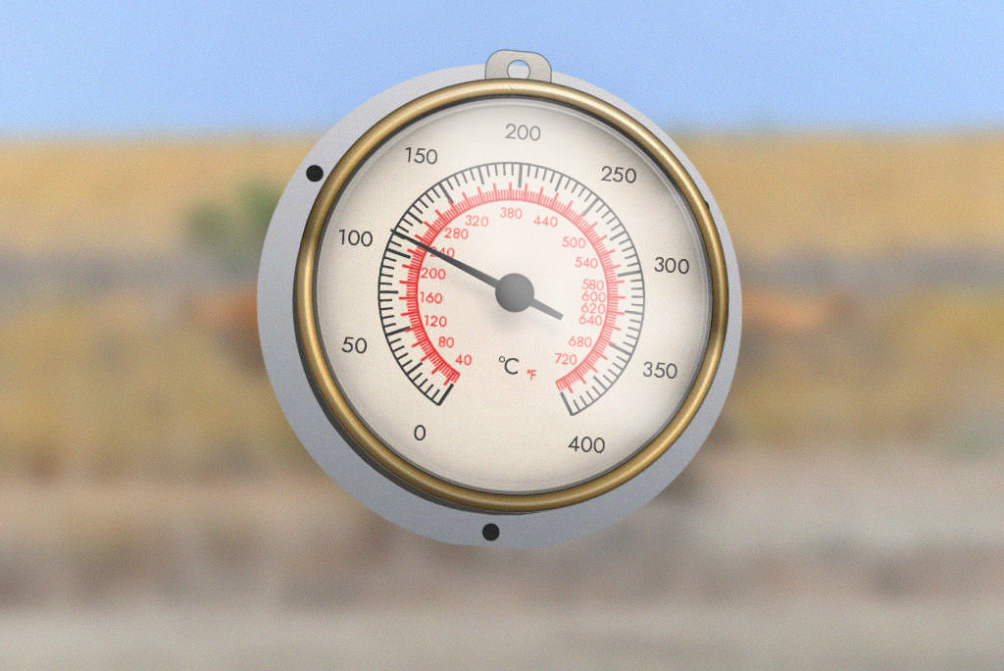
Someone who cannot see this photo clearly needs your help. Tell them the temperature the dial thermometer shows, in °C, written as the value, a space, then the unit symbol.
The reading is 110 °C
